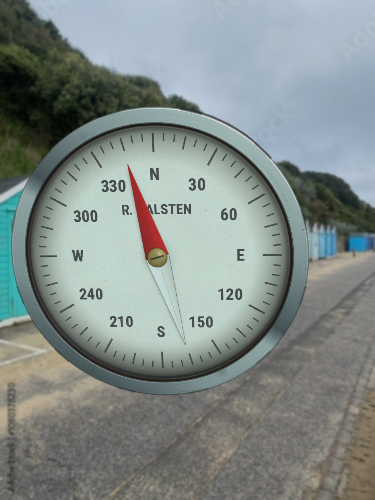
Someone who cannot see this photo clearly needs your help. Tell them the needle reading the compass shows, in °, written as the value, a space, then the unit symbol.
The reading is 345 °
